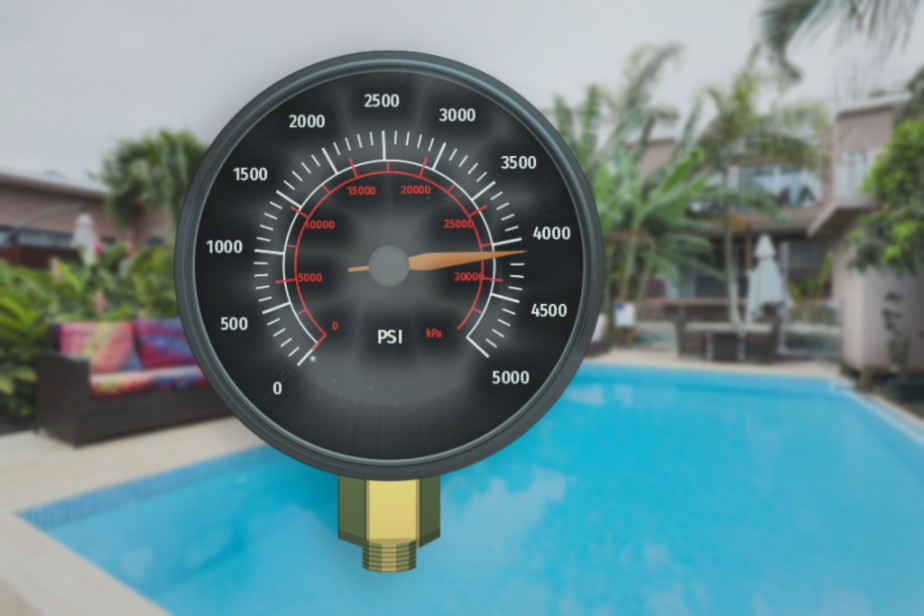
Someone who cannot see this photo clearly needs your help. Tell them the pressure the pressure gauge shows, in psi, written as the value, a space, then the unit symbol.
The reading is 4100 psi
